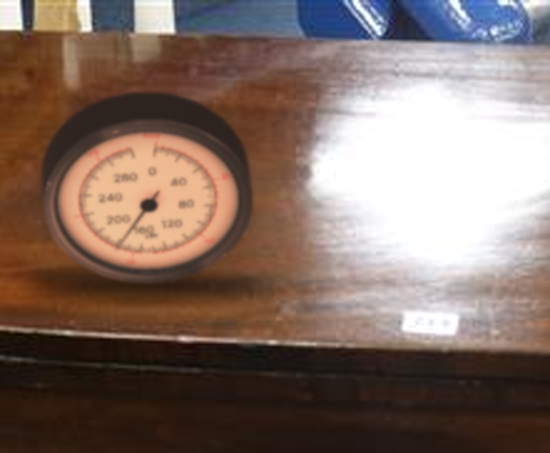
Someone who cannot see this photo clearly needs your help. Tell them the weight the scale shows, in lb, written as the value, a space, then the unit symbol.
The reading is 180 lb
